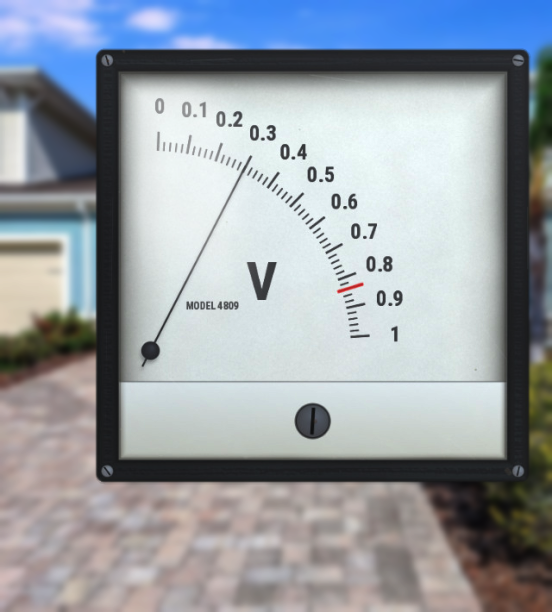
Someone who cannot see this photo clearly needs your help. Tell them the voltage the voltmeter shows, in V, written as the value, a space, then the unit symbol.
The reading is 0.3 V
